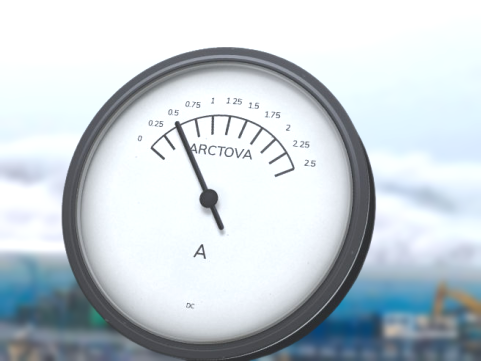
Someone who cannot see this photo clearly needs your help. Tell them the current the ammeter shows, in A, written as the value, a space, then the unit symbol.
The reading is 0.5 A
